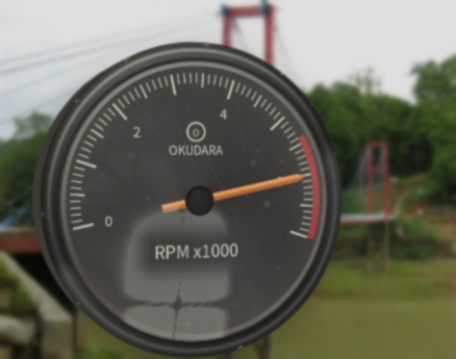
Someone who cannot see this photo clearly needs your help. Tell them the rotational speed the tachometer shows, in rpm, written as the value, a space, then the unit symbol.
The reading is 6000 rpm
